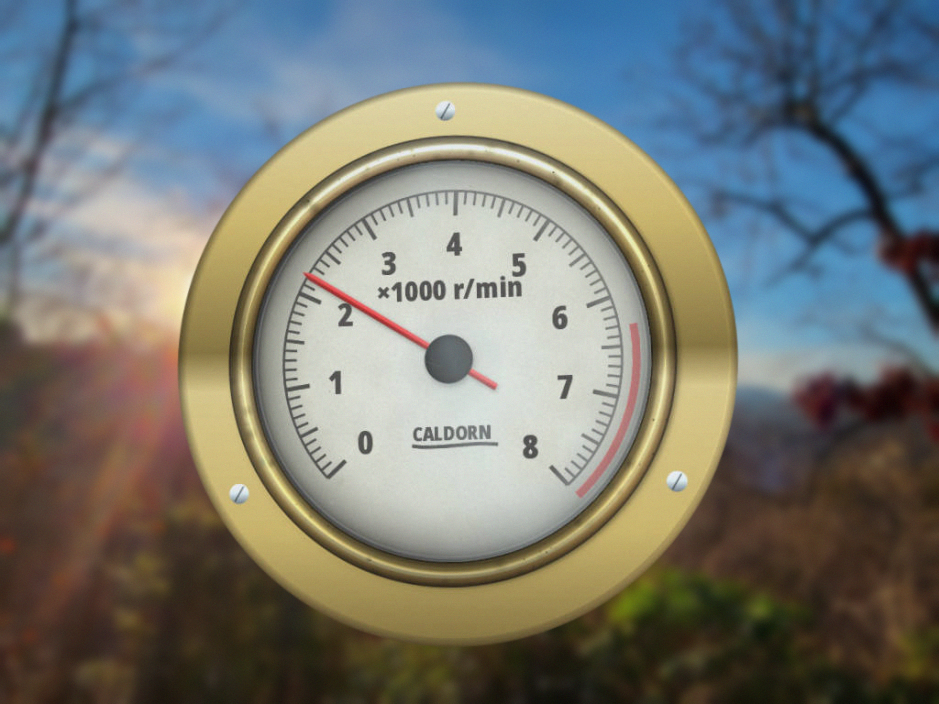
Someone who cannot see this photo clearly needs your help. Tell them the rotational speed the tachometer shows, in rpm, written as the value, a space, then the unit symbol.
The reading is 2200 rpm
